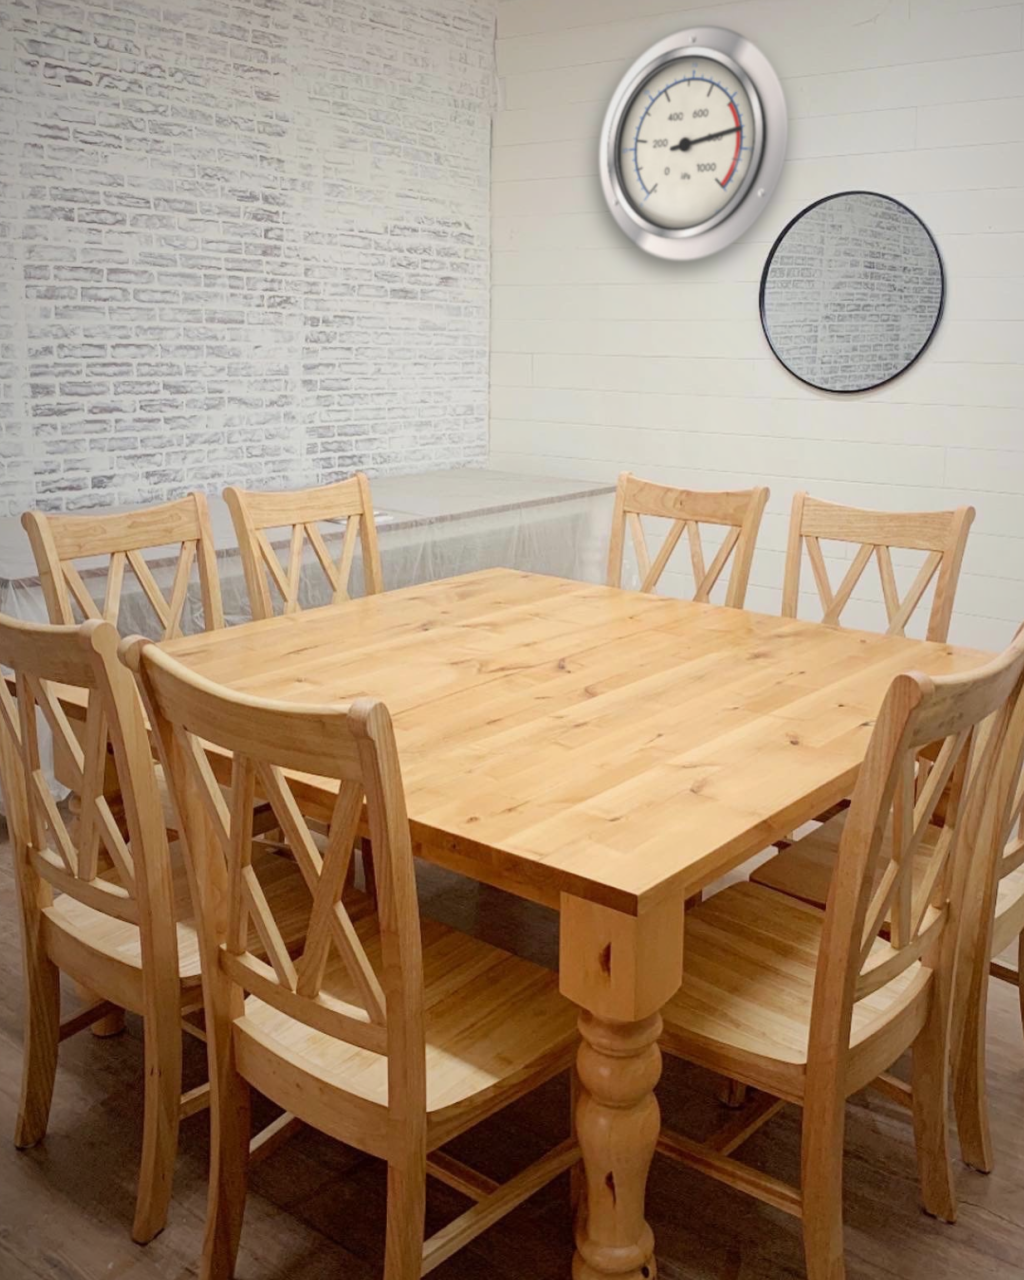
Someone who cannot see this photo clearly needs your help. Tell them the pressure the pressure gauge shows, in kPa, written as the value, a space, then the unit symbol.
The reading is 800 kPa
